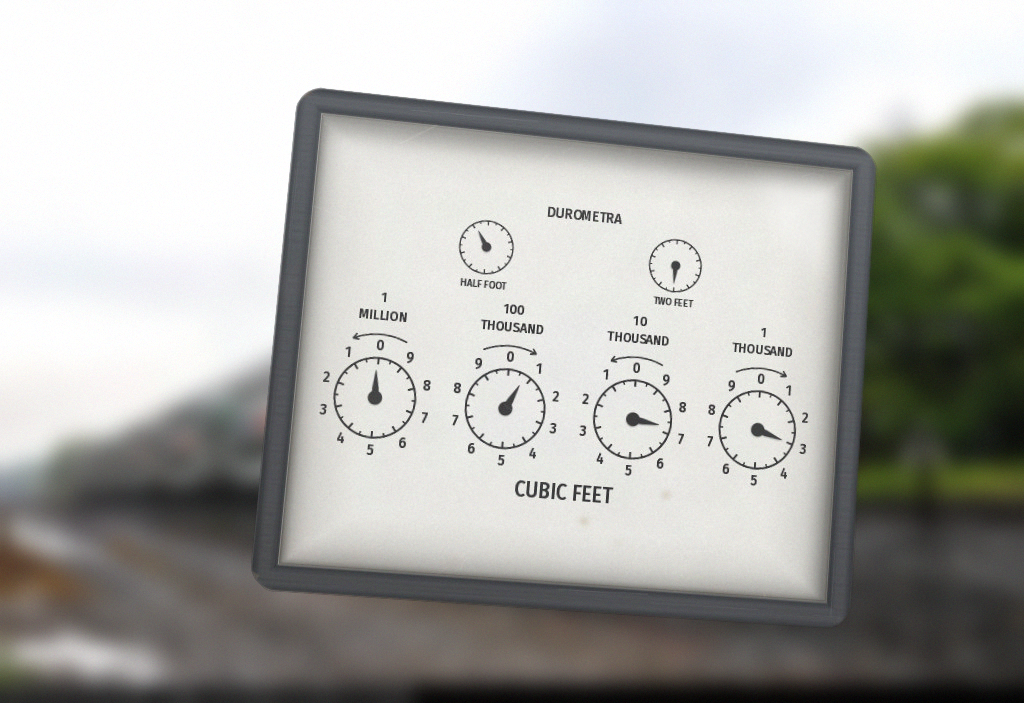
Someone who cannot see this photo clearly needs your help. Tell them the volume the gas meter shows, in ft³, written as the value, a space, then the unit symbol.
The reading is 7300 ft³
